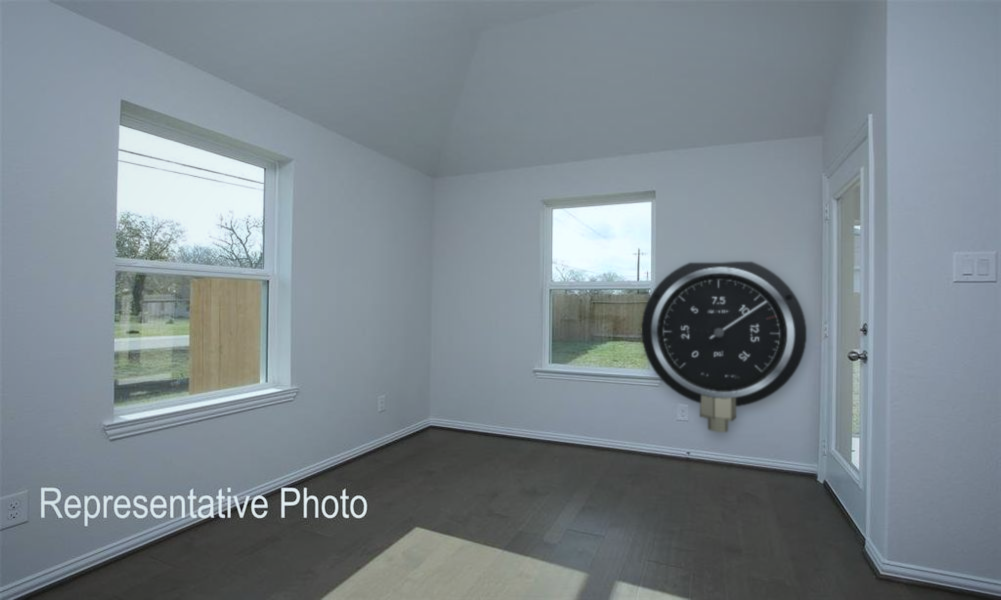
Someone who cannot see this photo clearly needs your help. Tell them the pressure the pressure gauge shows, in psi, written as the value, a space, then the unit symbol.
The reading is 10.5 psi
